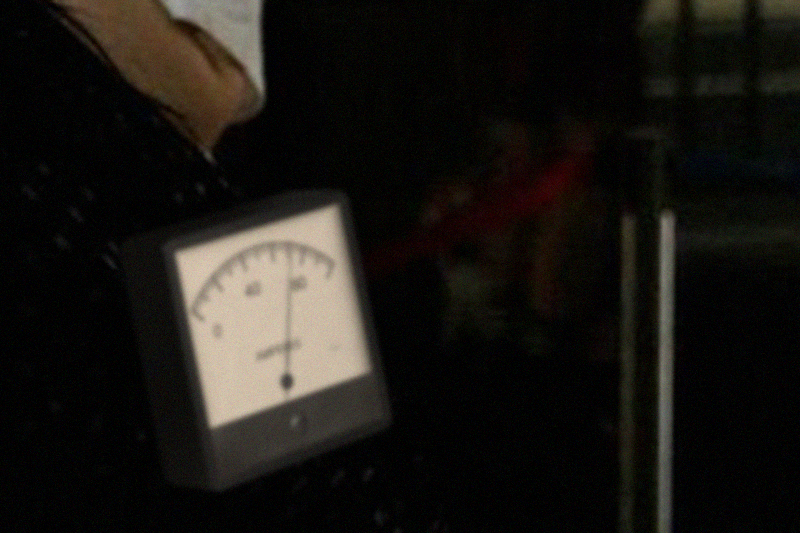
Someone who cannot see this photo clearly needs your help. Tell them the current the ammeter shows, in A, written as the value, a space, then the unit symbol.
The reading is 70 A
